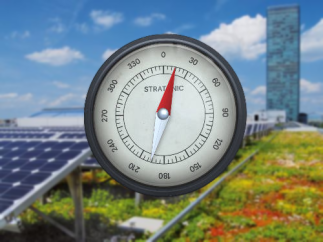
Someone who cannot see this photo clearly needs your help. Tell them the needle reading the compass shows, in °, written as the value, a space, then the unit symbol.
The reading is 15 °
